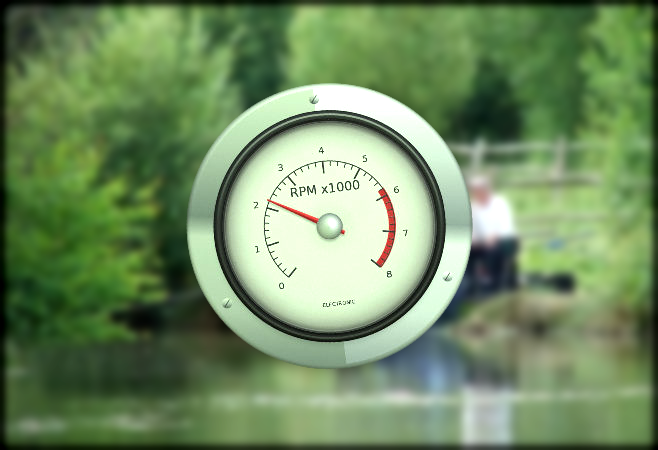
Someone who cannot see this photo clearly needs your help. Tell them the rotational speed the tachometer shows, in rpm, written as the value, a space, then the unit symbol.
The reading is 2200 rpm
